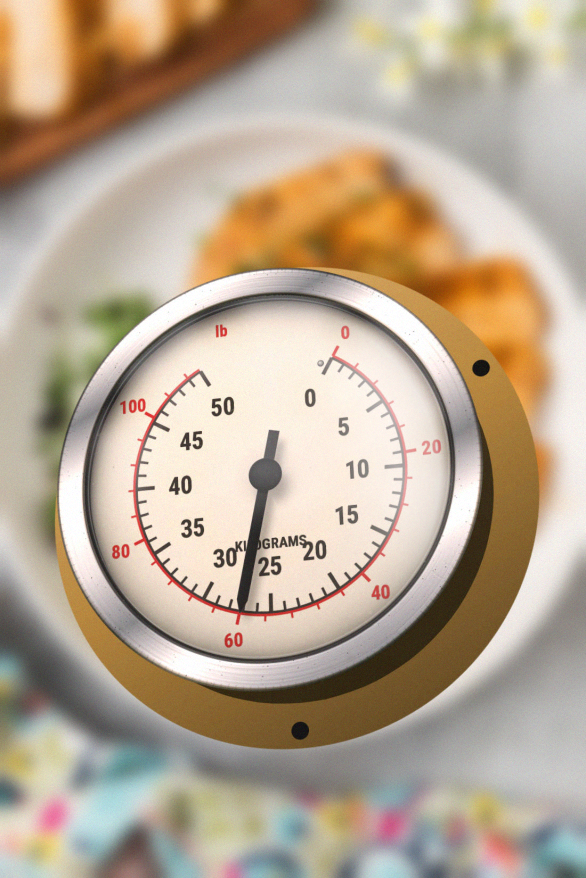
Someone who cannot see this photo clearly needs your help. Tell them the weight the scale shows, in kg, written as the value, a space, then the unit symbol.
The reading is 27 kg
